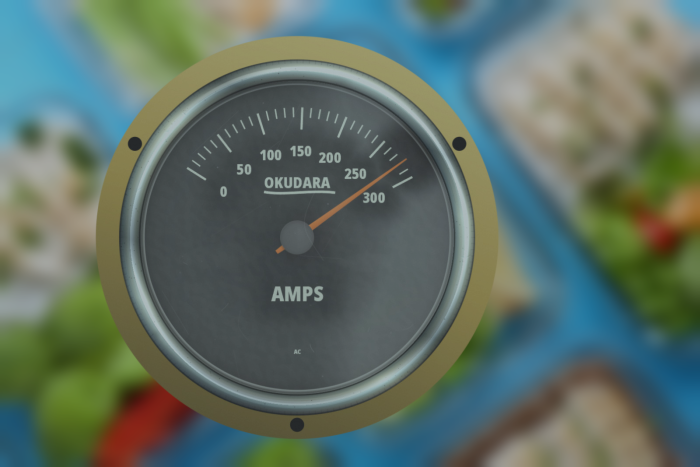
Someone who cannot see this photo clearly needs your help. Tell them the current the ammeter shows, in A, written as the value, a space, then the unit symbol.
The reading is 280 A
